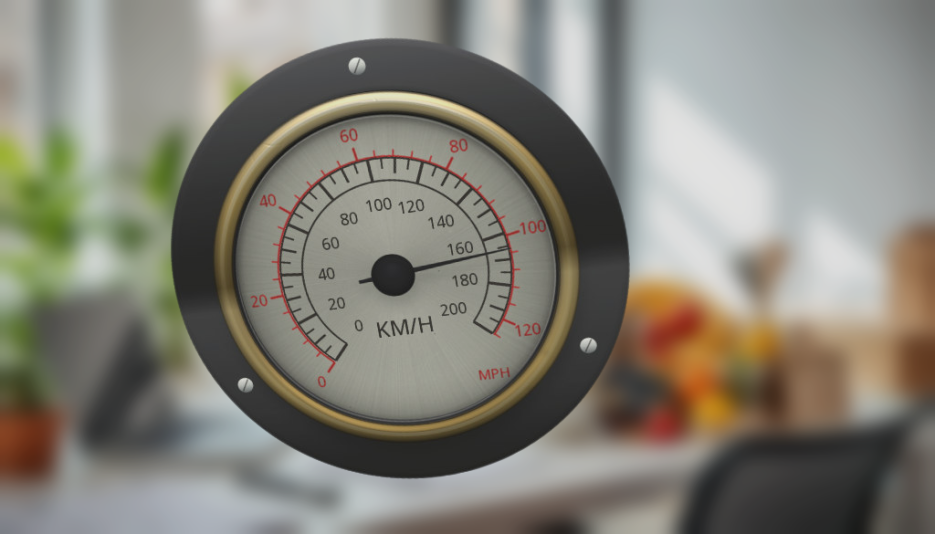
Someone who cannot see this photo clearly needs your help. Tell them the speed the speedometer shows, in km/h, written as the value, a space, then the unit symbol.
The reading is 165 km/h
